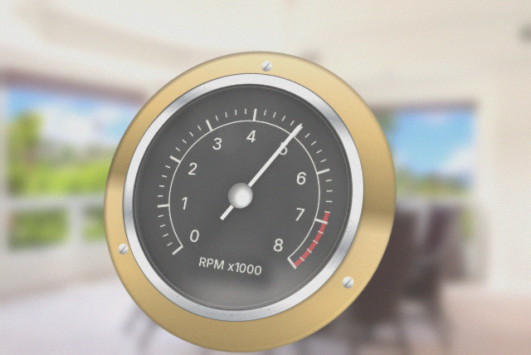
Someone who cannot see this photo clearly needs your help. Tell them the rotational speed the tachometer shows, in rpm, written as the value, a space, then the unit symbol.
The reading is 5000 rpm
